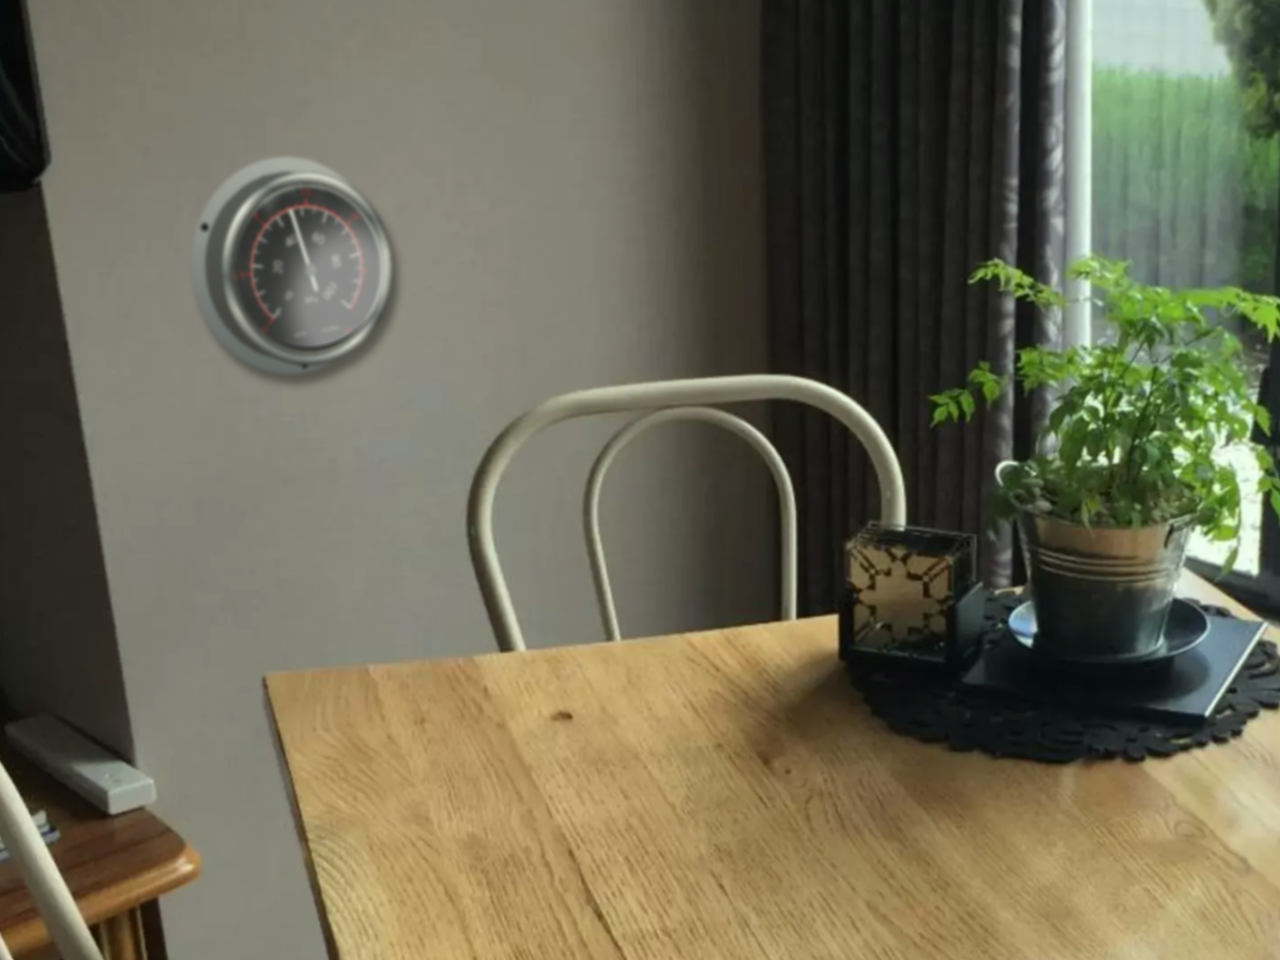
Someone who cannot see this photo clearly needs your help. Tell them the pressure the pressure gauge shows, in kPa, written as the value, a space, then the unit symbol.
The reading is 45 kPa
